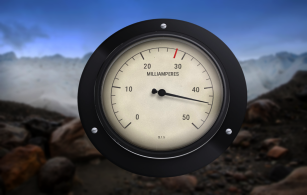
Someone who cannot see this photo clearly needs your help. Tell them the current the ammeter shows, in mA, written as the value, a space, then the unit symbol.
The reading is 44 mA
